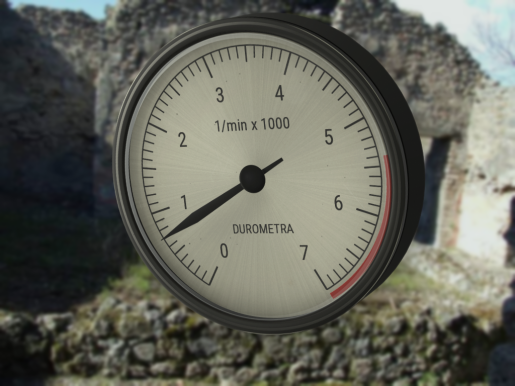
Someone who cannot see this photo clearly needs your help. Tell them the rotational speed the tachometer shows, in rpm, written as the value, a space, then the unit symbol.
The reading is 700 rpm
